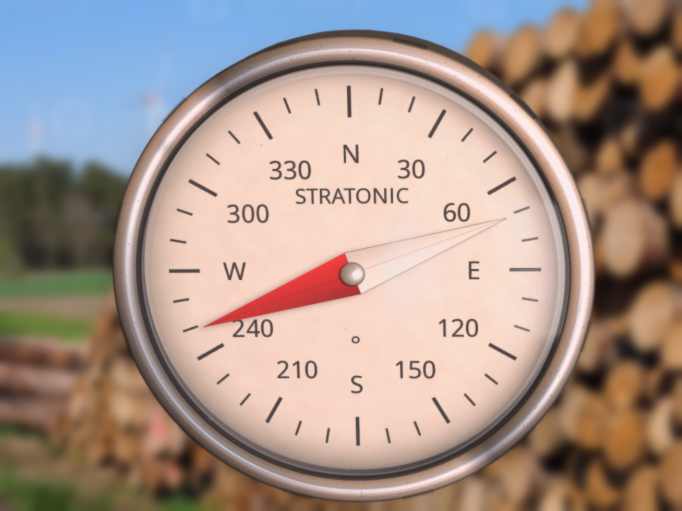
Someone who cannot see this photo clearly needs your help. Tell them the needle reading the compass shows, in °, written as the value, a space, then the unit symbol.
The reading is 250 °
